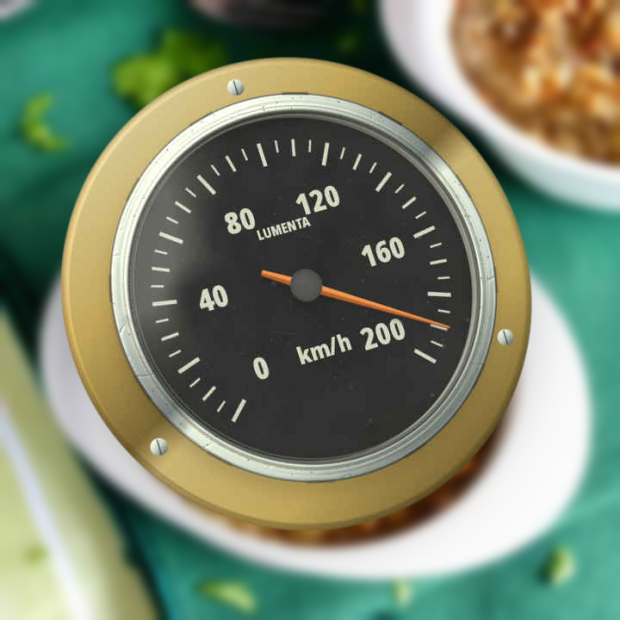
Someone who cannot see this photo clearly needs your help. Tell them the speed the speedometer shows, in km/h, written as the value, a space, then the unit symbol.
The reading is 190 km/h
